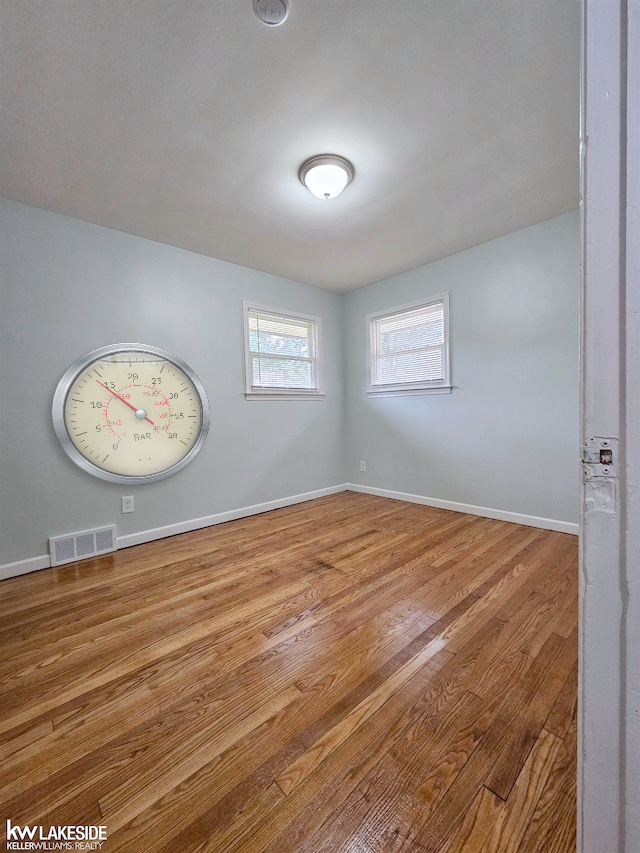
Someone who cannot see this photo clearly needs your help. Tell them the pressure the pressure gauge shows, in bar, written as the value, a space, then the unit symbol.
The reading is 14 bar
